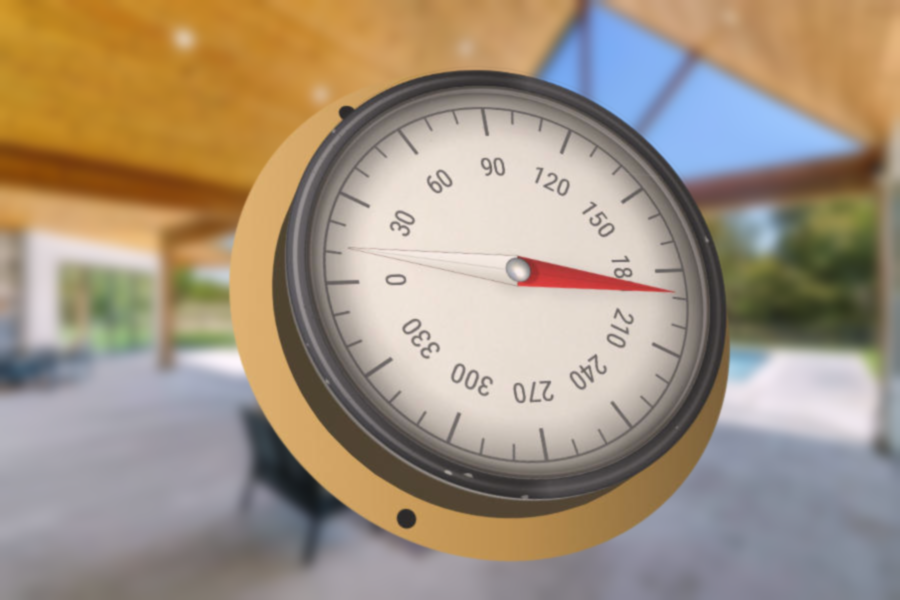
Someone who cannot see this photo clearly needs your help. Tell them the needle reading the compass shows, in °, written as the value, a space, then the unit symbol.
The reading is 190 °
